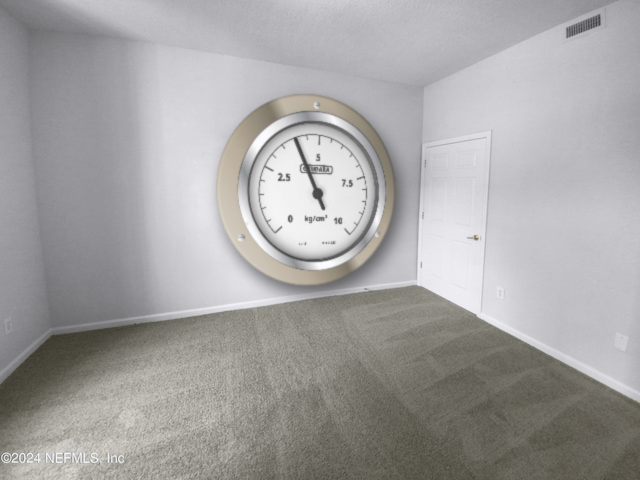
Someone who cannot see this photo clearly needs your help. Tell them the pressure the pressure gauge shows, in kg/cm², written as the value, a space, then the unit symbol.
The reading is 4 kg/cm²
